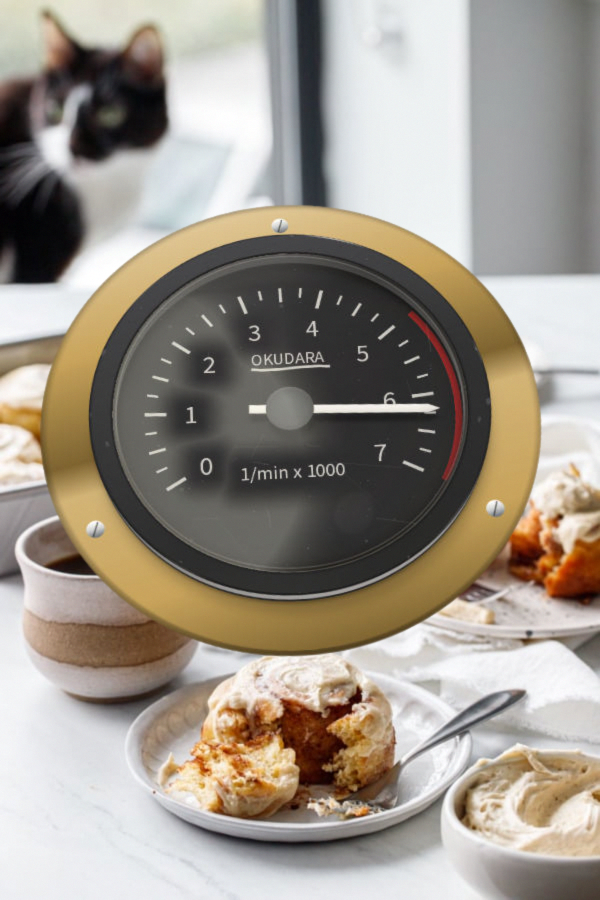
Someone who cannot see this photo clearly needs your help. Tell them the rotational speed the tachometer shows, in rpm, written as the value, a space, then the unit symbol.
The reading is 6250 rpm
